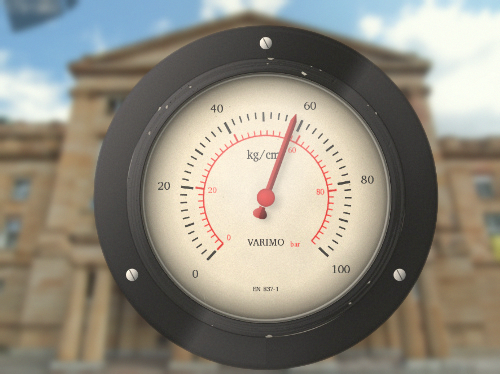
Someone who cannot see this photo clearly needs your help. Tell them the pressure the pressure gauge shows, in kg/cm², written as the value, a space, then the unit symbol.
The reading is 58 kg/cm²
